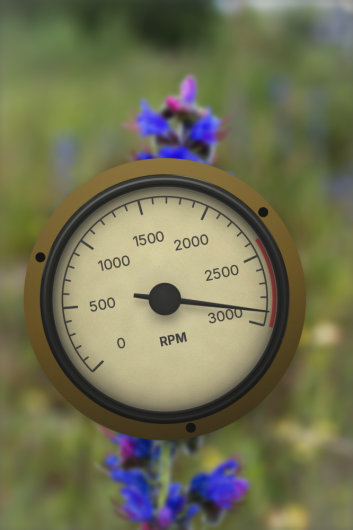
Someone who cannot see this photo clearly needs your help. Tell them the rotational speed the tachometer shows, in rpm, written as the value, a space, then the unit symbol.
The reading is 2900 rpm
